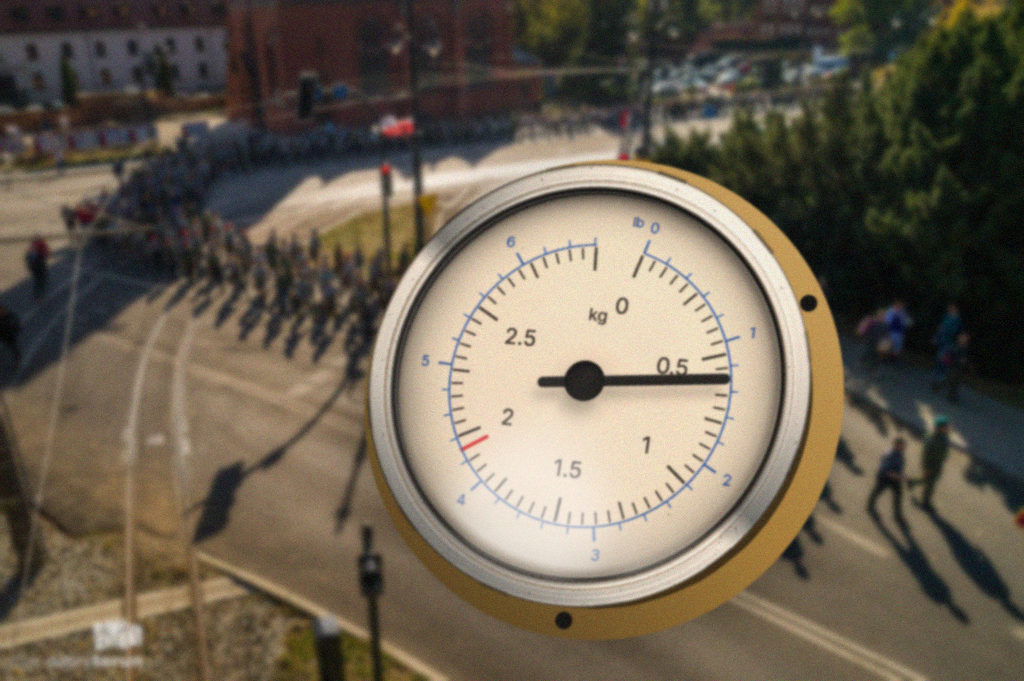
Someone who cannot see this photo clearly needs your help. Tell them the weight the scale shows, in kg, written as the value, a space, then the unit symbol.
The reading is 0.6 kg
